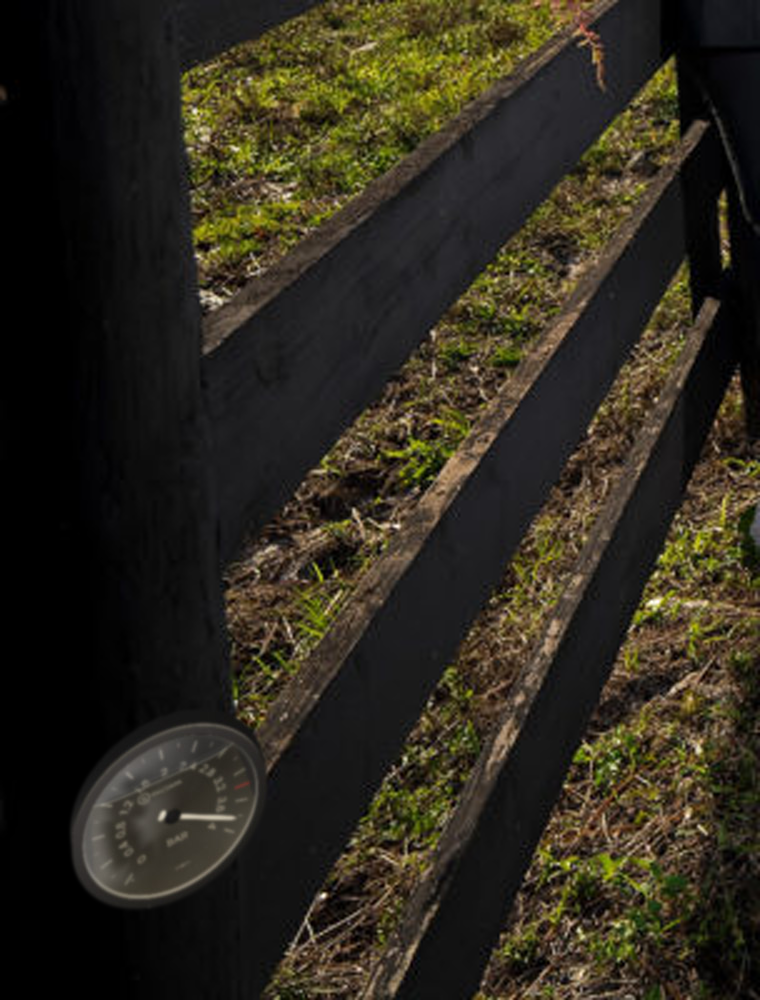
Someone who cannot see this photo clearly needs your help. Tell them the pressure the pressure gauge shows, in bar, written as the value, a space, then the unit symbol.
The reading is 3.8 bar
